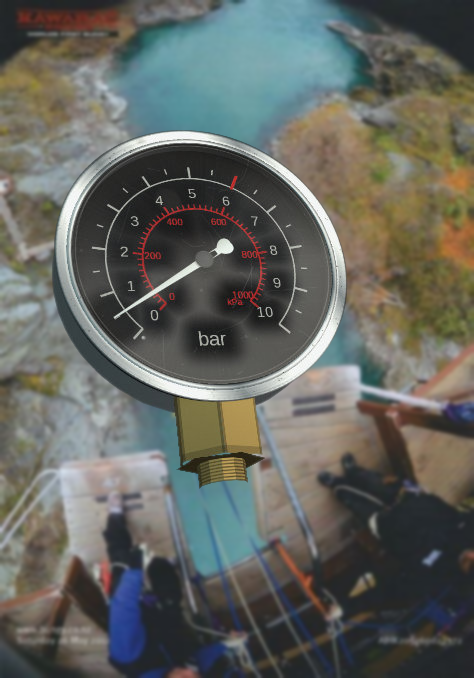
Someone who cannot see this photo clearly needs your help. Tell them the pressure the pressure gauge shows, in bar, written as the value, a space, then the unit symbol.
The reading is 0.5 bar
